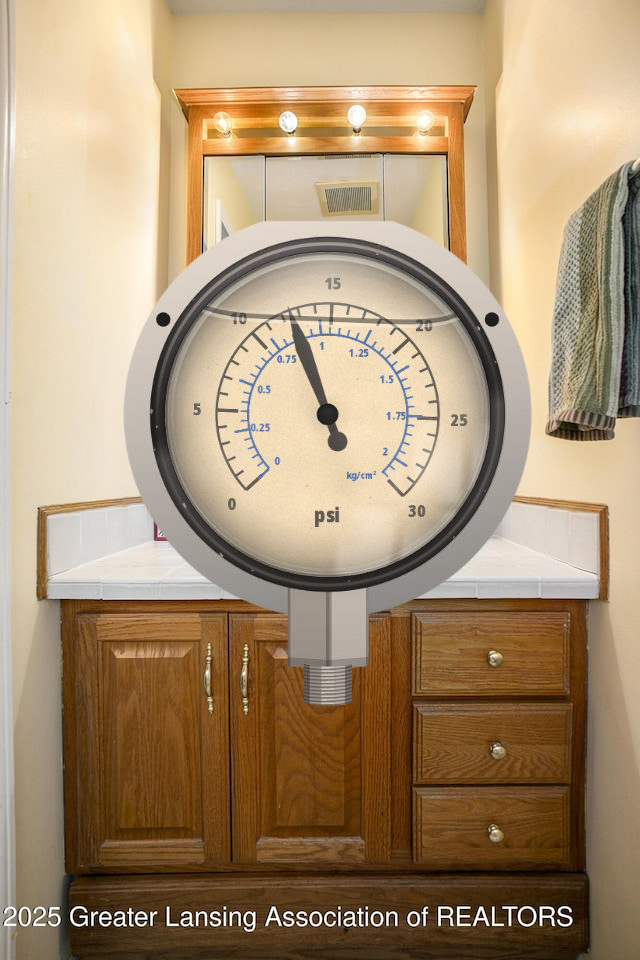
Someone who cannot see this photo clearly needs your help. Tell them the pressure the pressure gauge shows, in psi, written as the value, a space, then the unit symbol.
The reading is 12.5 psi
